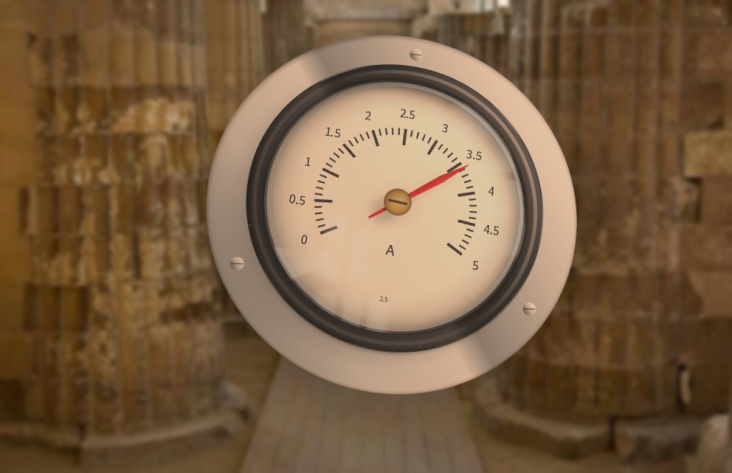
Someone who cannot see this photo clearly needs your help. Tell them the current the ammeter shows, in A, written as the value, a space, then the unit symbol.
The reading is 3.6 A
